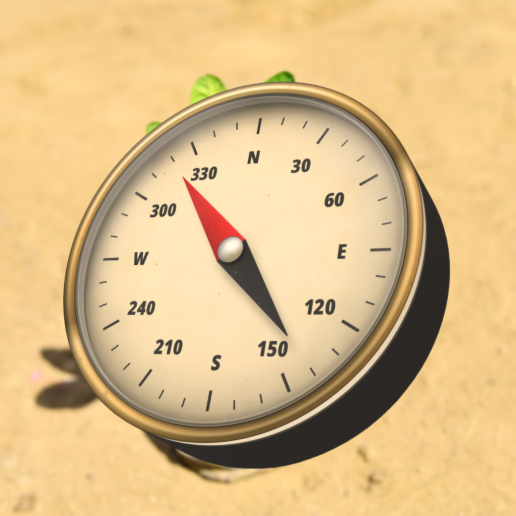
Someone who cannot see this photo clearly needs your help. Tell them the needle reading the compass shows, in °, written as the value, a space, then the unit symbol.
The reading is 320 °
